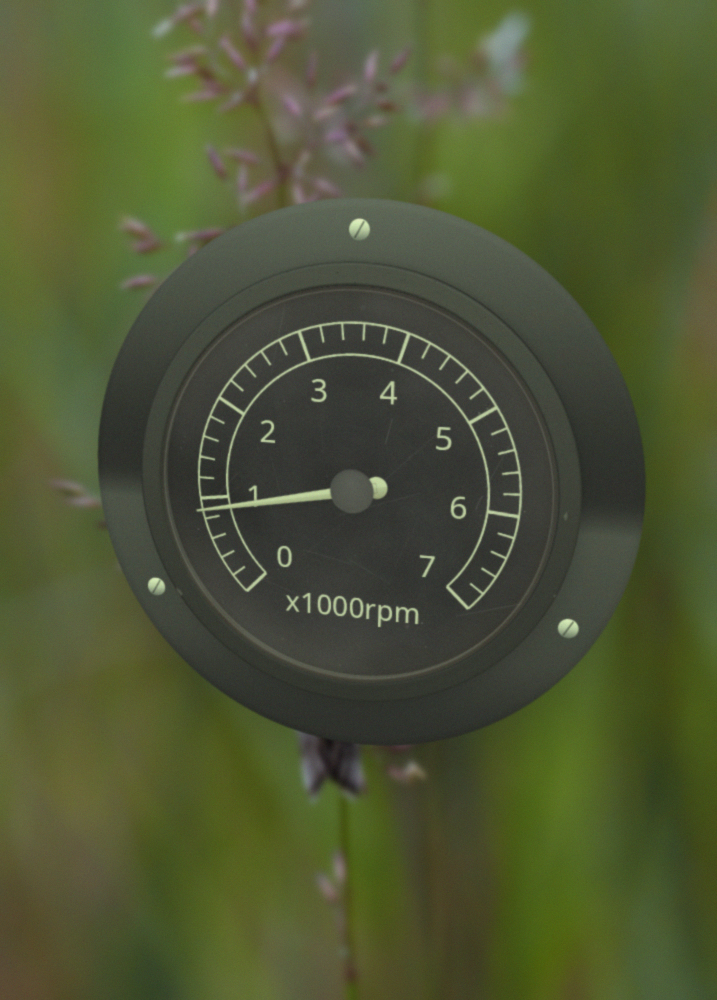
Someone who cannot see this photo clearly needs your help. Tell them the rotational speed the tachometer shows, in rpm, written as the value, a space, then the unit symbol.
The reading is 900 rpm
